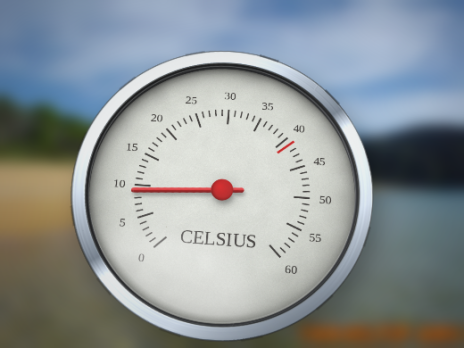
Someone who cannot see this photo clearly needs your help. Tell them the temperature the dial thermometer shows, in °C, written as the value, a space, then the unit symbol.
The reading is 9 °C
